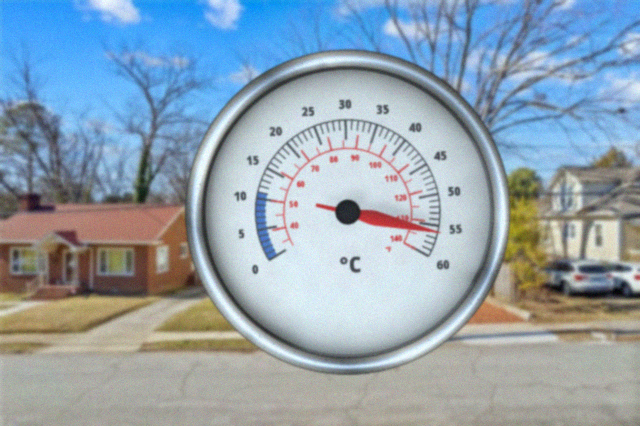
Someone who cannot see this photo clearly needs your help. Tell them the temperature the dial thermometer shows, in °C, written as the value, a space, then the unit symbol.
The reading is 56 °C
